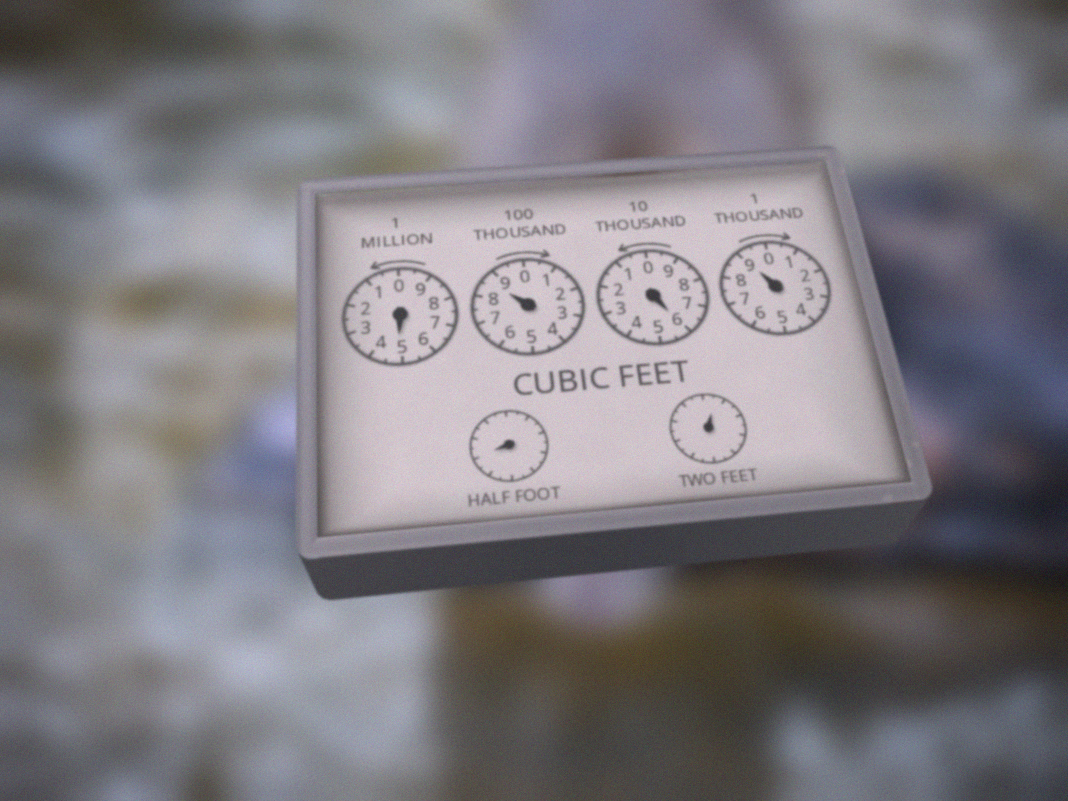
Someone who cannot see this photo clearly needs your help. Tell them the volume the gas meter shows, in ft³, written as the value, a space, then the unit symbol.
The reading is 485900 ft³
